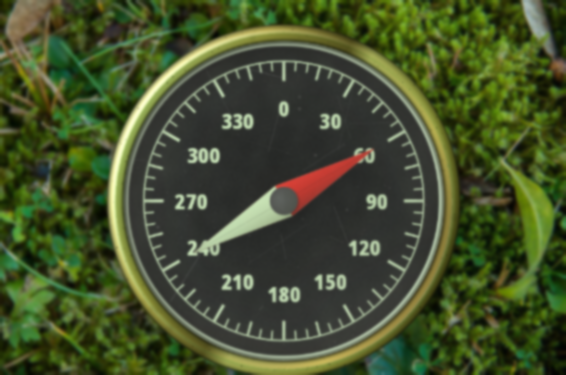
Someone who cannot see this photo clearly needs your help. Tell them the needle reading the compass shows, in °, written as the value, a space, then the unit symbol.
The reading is 60 °
